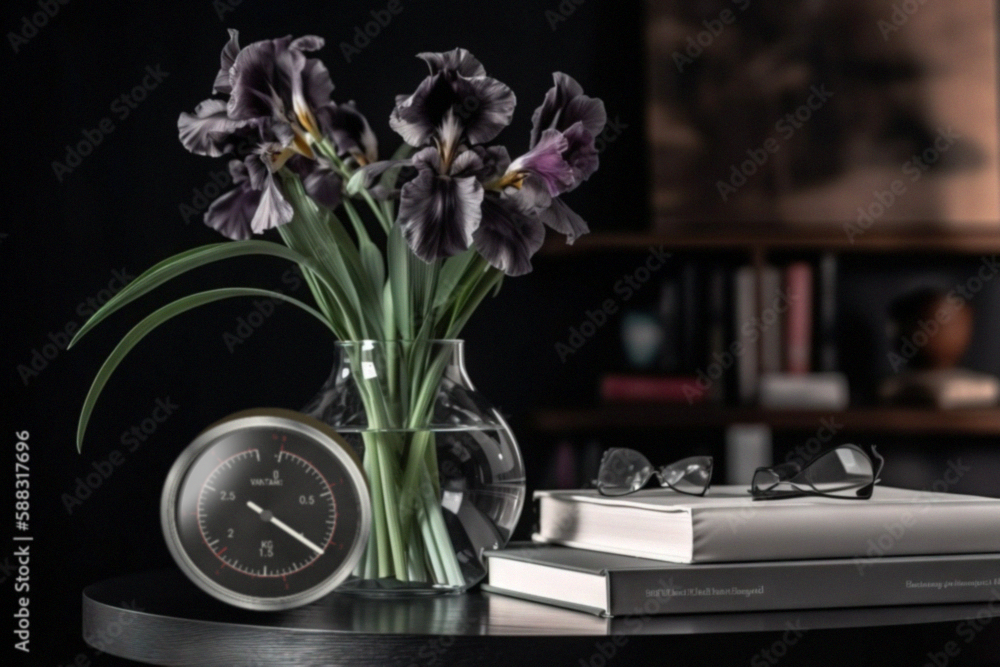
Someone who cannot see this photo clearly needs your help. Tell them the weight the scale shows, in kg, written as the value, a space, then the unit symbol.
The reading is 1 kg
